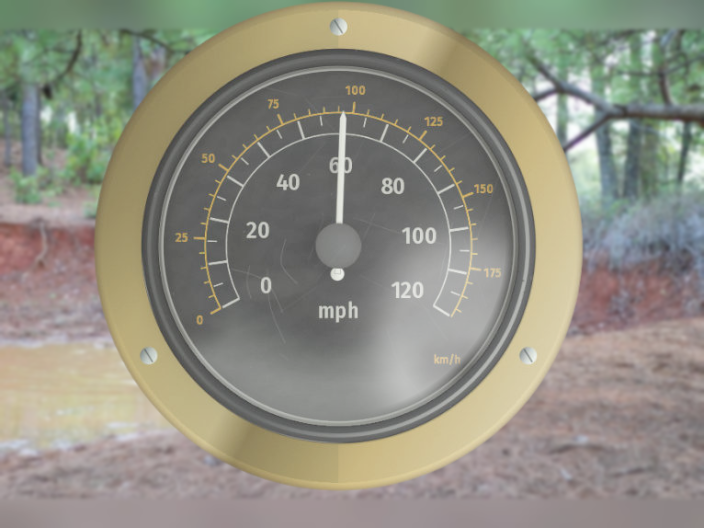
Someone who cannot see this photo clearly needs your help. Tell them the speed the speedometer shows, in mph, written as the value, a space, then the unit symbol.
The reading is 60 mph
